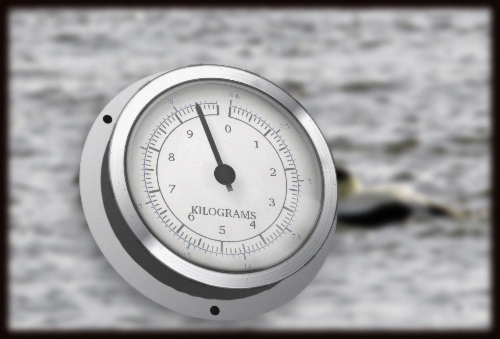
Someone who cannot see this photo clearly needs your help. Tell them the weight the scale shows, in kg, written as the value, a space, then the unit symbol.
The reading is 9.5 kg
